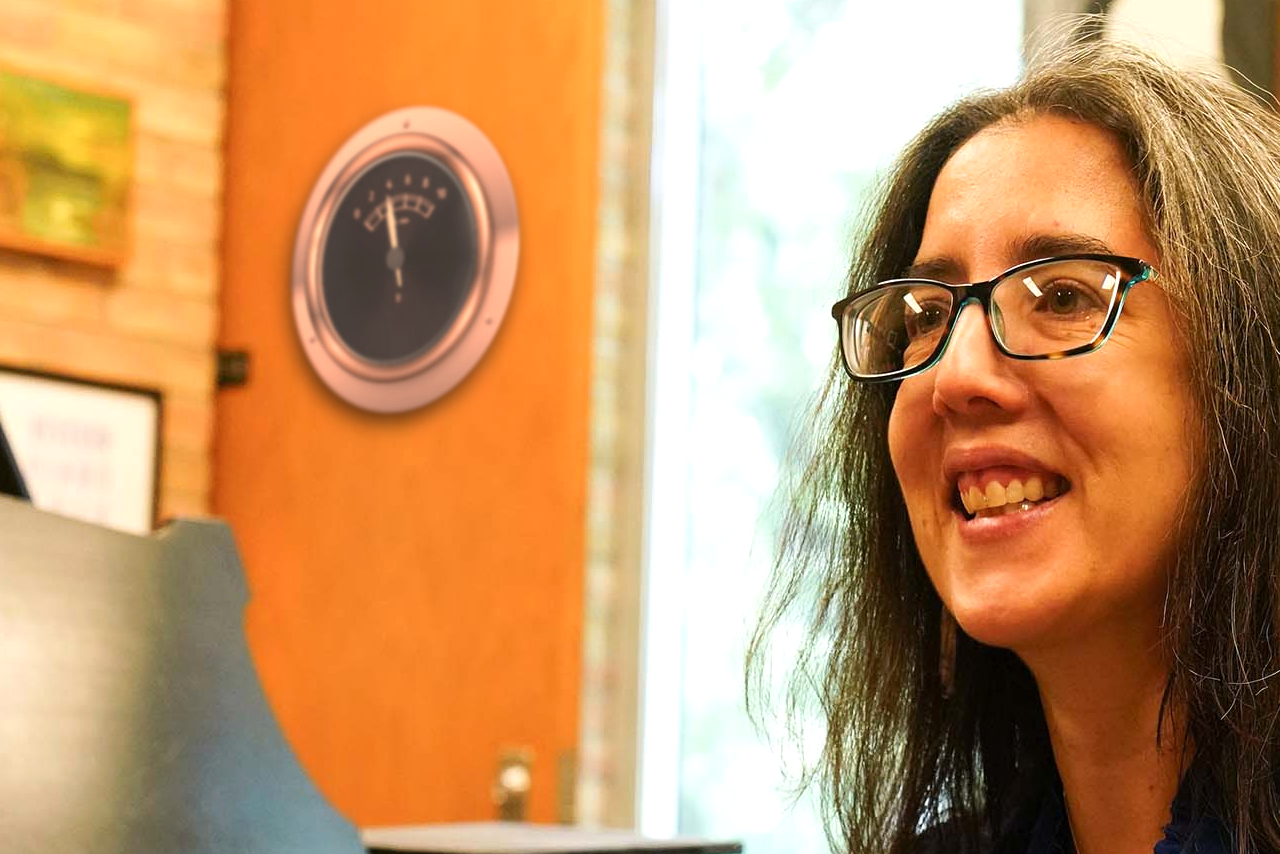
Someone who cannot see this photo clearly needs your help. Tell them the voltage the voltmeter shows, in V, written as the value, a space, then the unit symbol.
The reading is 4 V
